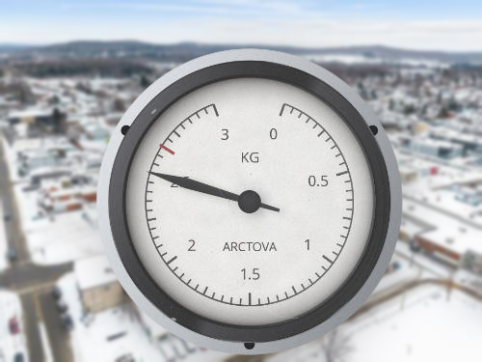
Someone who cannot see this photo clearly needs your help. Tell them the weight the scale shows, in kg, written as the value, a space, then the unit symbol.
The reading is 2.5 kg
